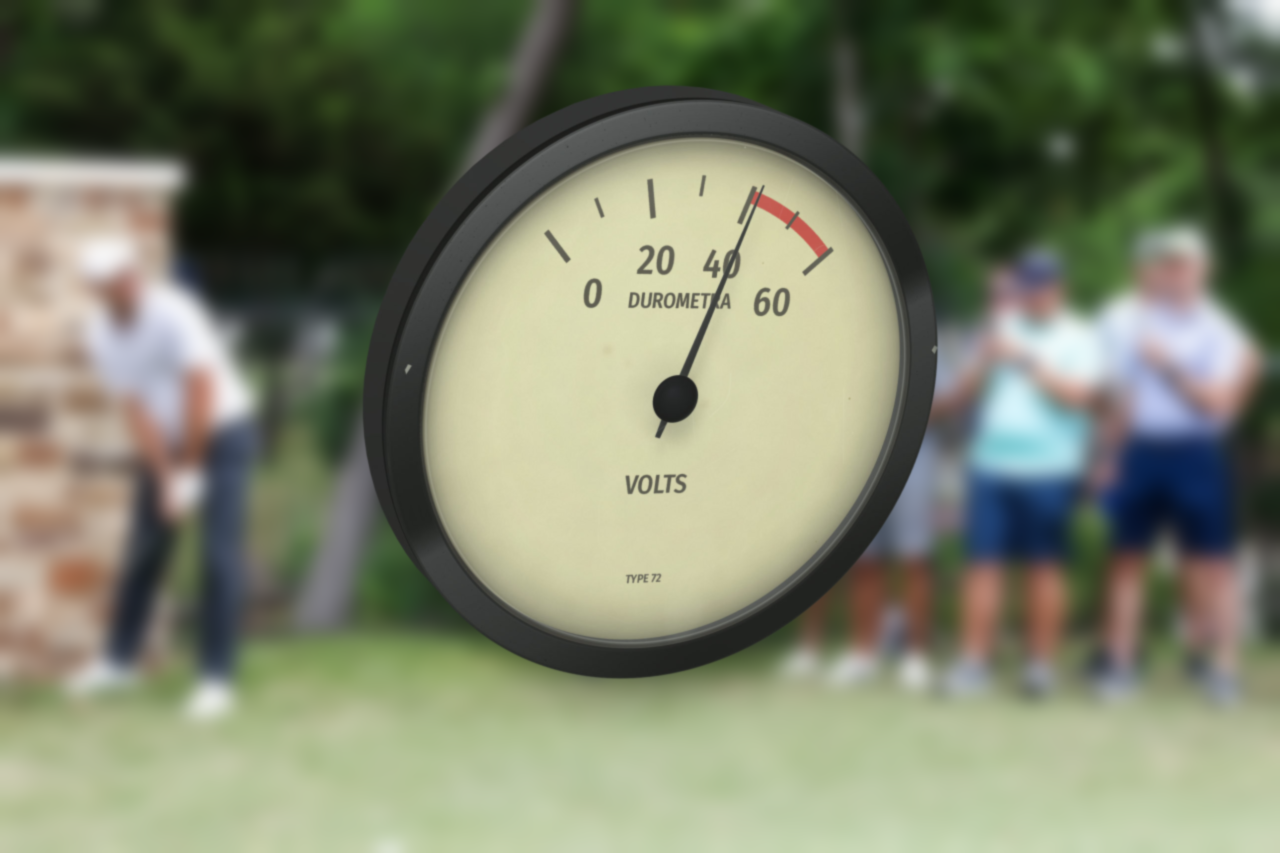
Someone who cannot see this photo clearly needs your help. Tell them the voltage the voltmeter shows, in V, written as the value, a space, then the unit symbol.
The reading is 40 V
